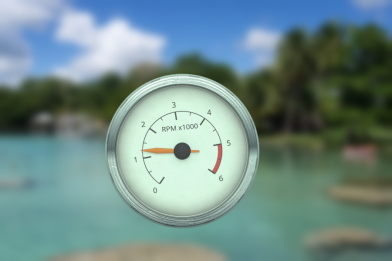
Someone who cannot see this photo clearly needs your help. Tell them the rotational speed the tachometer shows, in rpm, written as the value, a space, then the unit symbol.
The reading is 1250 rpm
